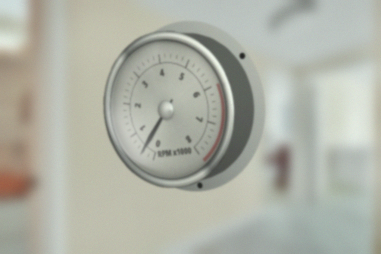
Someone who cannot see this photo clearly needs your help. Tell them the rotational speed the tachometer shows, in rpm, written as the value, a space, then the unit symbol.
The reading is 400 rpm
